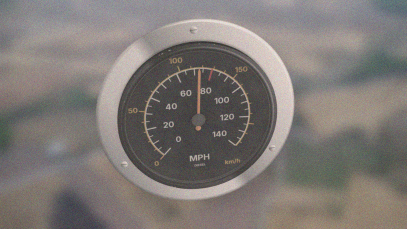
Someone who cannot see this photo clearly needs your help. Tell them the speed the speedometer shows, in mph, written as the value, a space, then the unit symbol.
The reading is 72.5 mph
